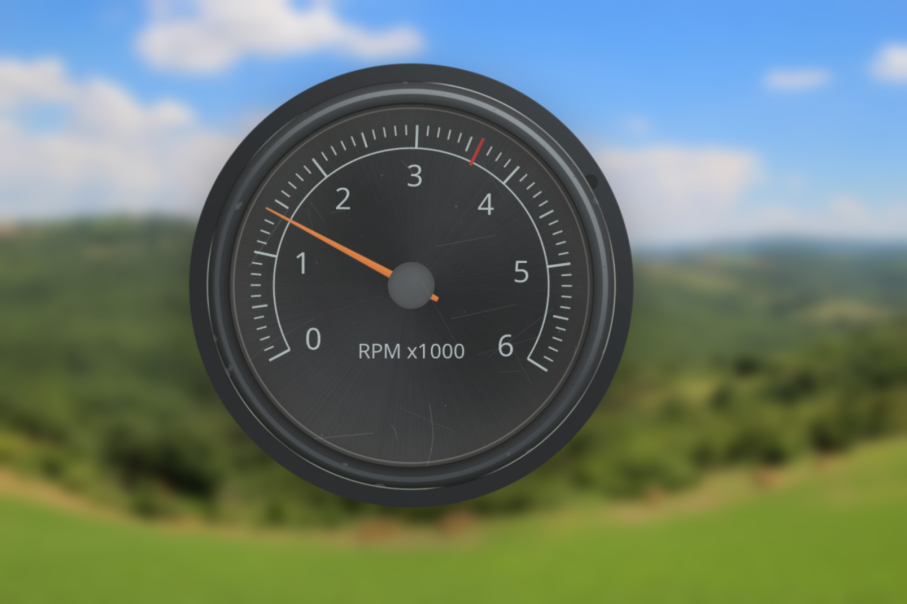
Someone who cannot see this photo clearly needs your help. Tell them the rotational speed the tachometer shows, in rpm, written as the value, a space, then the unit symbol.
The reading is 1400 rpm
